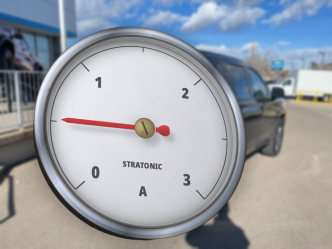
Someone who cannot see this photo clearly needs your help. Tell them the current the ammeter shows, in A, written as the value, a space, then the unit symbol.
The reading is 0.5 A
